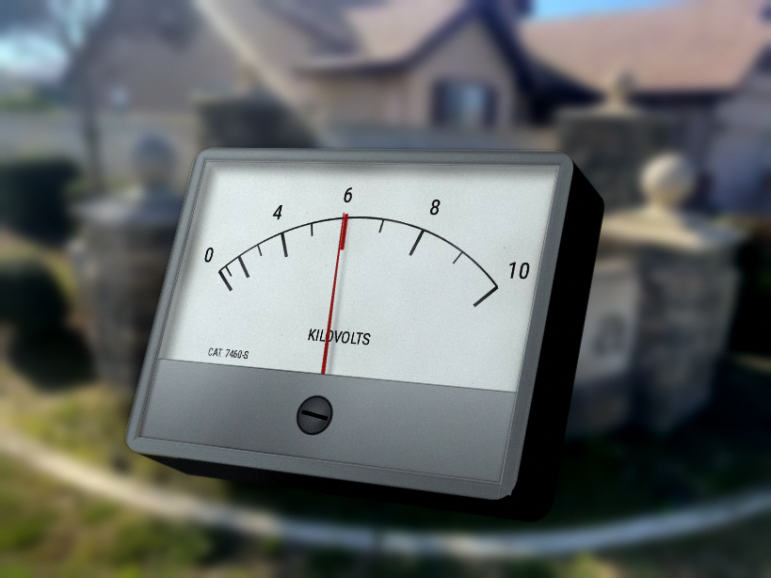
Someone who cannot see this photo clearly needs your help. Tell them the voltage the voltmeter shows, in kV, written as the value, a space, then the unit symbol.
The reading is 6 kV
